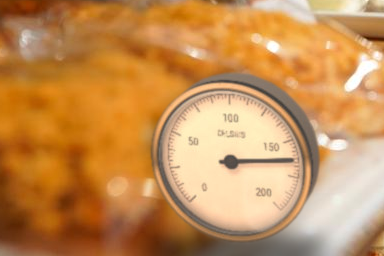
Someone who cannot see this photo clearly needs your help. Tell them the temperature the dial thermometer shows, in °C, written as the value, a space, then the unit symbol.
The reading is 162.5 °C
